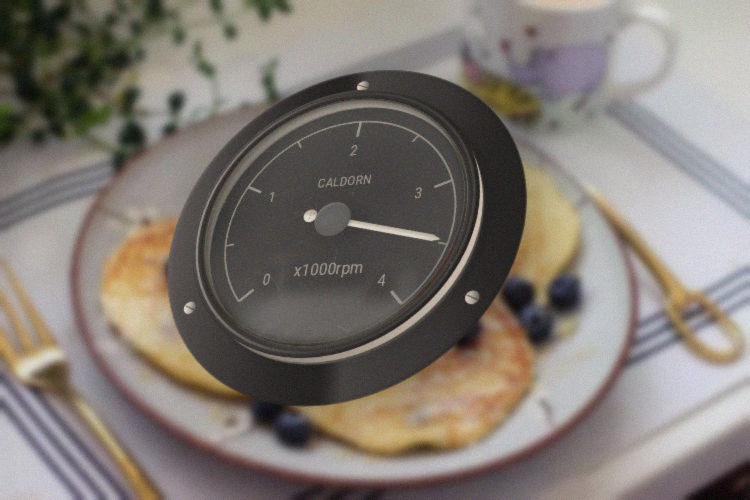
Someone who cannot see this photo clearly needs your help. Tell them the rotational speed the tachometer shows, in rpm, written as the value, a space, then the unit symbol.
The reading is 3500 rpm
